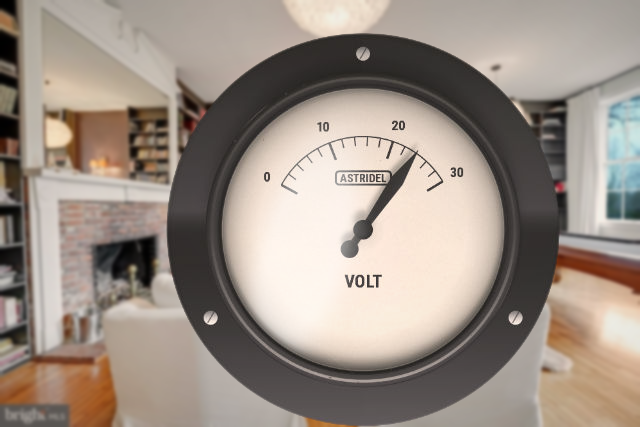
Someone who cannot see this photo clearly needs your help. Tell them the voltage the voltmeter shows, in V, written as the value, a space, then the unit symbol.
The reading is 24 V
